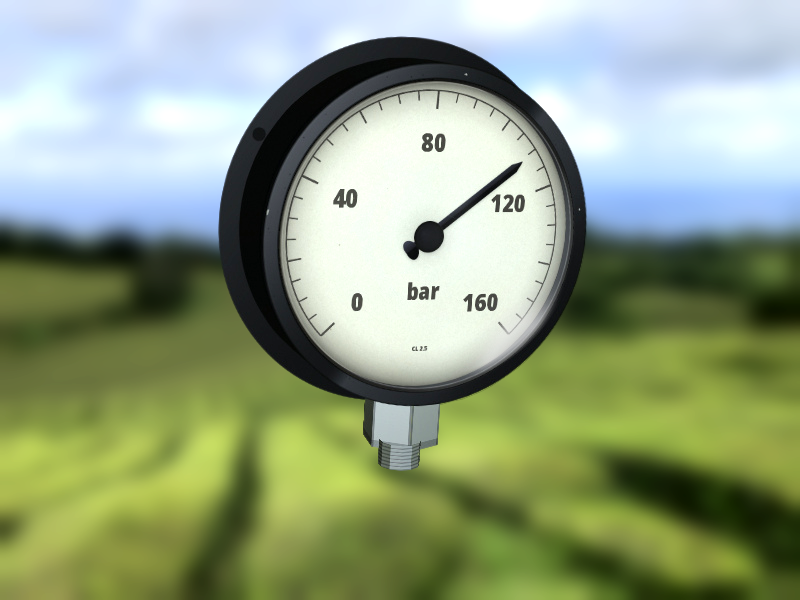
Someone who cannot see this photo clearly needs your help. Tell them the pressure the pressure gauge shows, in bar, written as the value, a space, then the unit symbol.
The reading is 110 bar
